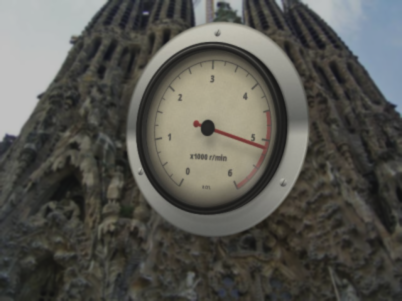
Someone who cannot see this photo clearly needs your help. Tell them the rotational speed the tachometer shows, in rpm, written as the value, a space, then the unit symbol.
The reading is 5125 rpm
